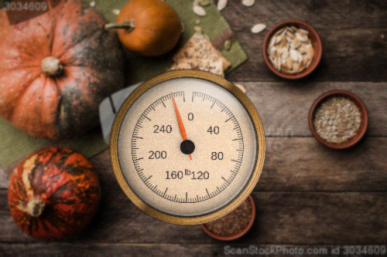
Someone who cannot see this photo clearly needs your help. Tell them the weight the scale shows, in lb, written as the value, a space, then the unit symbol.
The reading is 270 lb
